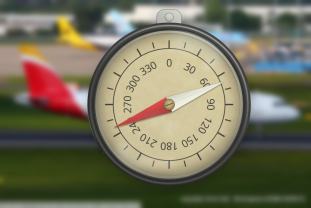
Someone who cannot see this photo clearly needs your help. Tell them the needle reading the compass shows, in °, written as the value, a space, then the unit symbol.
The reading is 247.5 °
